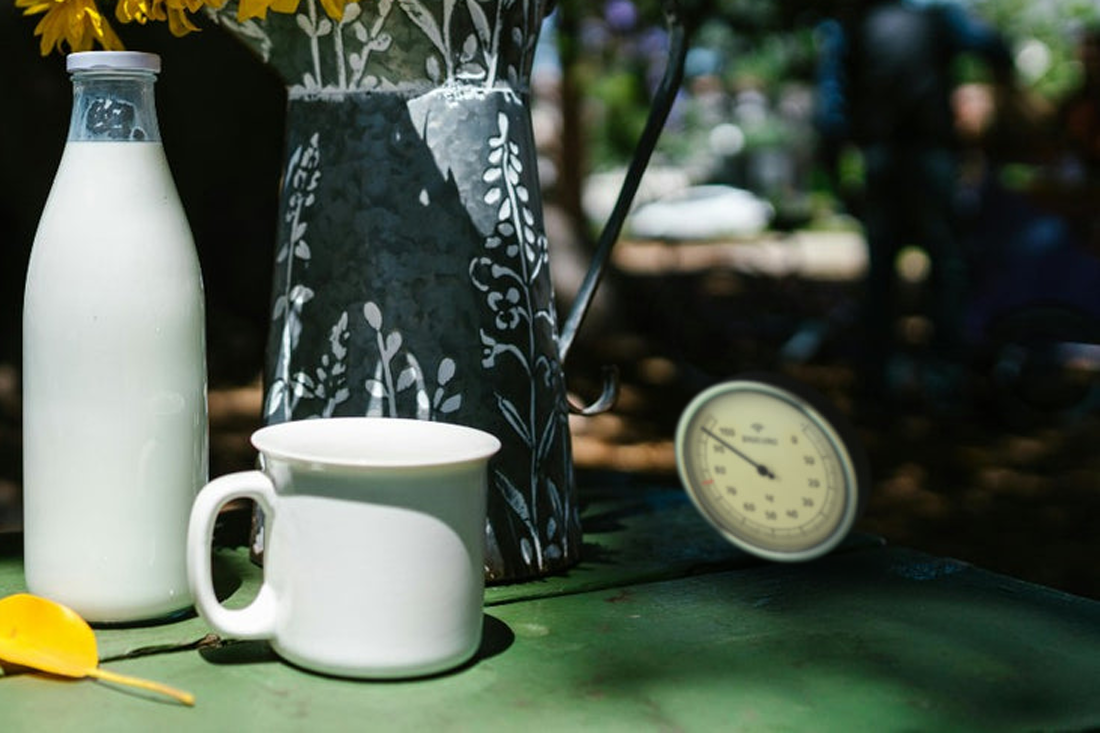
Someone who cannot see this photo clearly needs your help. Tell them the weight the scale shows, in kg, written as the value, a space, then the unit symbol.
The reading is 95 kg
